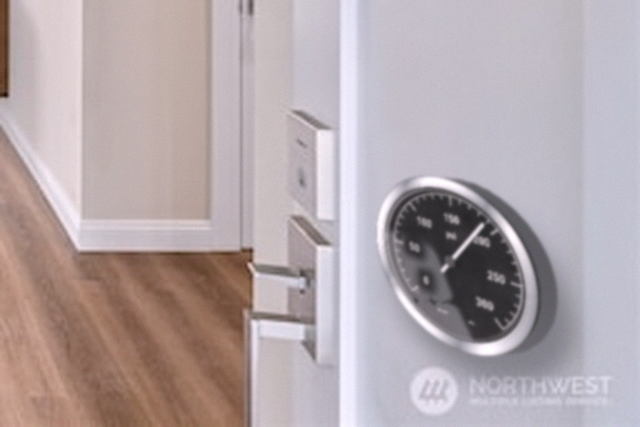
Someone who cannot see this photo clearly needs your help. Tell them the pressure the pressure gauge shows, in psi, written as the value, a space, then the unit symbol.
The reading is 190 psi
